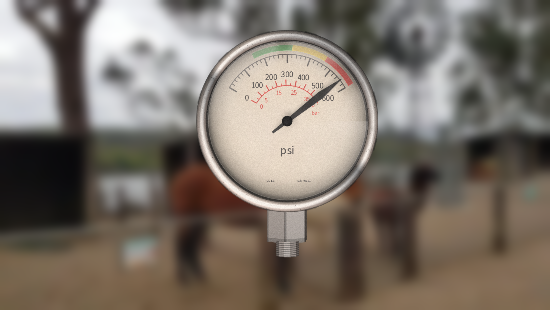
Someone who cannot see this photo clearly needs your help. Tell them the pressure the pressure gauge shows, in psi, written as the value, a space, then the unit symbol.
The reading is 560 psi
